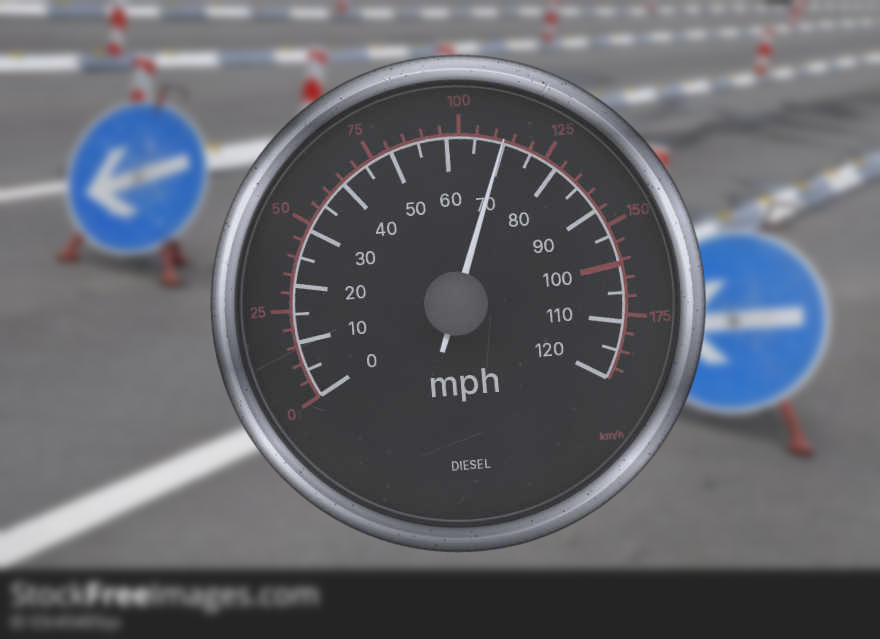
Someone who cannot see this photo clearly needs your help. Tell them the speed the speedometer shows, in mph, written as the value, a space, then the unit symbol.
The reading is 70 mph
